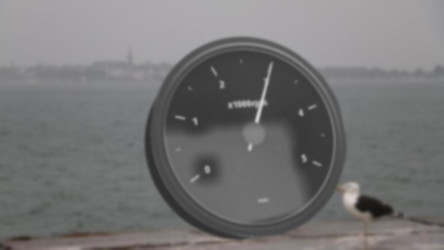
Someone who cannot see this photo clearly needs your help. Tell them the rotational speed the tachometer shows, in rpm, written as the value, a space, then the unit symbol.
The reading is 3000 rpm
